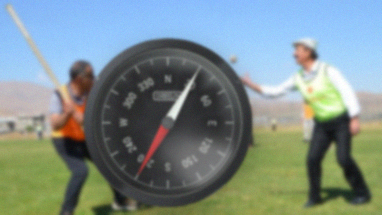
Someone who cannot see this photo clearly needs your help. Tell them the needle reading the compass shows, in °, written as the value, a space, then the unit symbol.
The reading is 210 °
